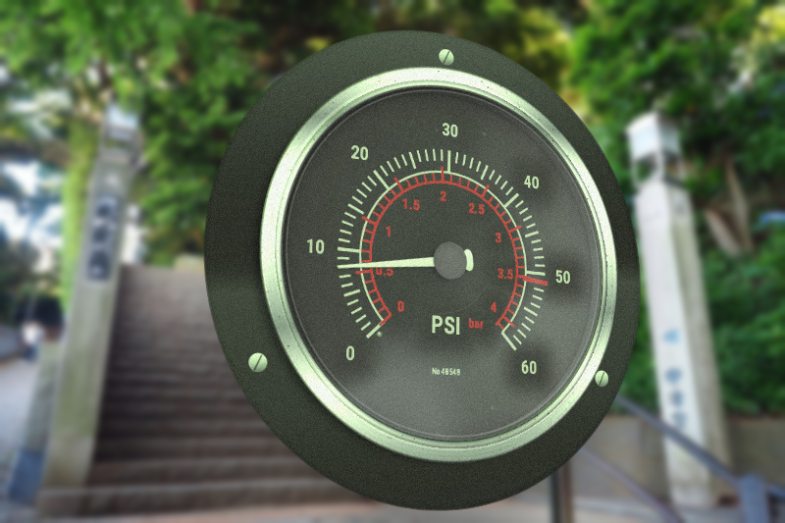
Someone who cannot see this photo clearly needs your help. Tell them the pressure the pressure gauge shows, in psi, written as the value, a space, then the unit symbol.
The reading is 8 psi
